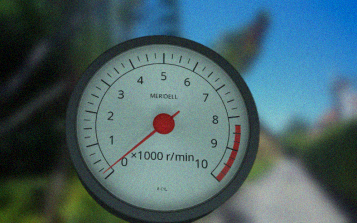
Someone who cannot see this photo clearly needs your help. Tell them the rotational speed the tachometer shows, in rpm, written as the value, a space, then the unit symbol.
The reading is 125 rpm
